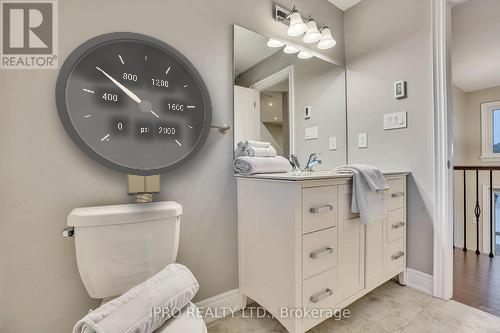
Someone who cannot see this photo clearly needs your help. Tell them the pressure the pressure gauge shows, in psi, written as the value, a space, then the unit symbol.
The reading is 600 psi
